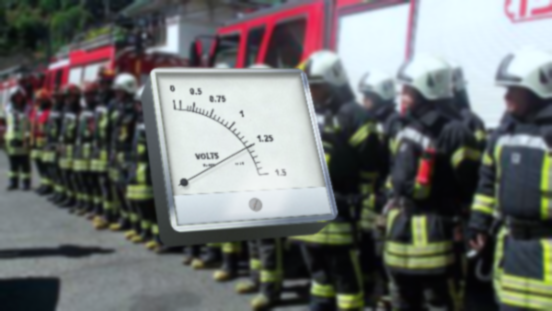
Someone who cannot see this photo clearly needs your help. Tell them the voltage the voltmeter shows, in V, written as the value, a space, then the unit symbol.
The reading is 1.25 V
